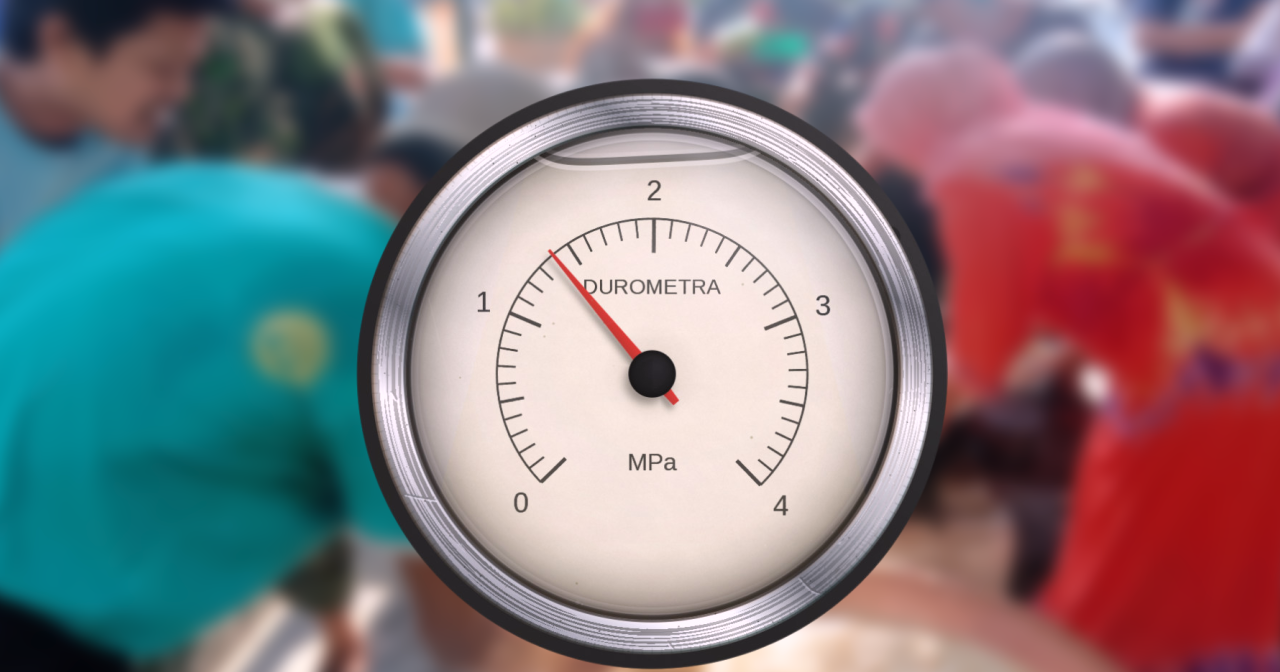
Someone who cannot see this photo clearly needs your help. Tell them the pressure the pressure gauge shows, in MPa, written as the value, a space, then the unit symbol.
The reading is 1.4 MPa
